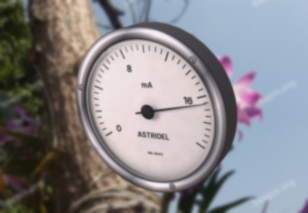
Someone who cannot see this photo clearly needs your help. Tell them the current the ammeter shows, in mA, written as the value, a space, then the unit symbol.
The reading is 16.5 mA
